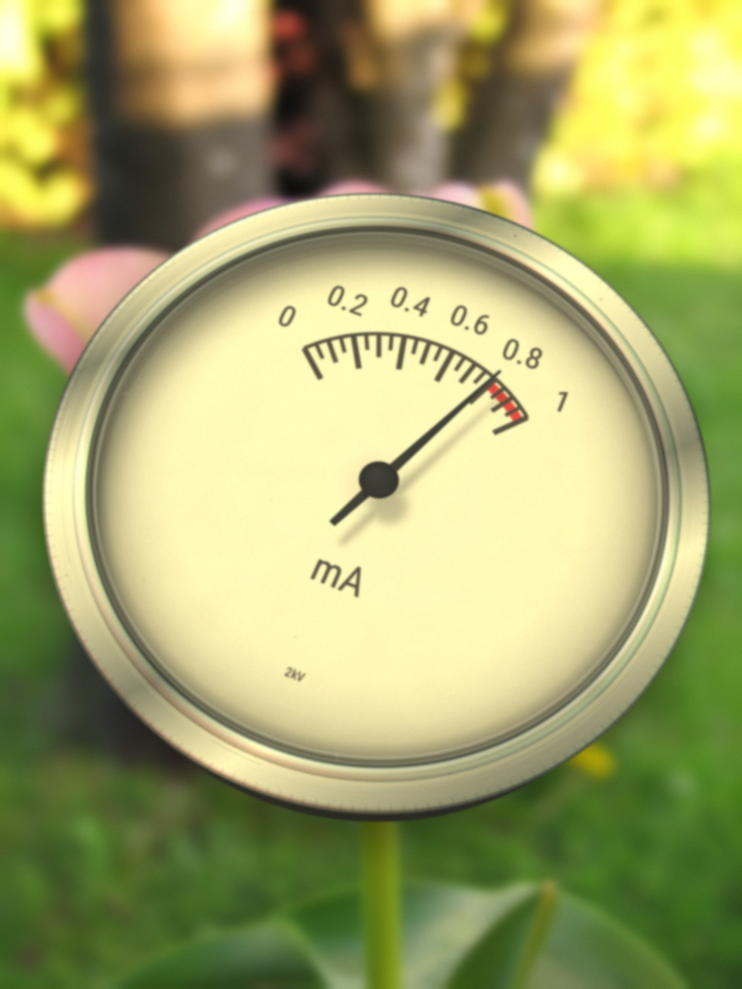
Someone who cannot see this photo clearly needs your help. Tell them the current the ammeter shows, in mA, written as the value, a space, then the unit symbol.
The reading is 0.8 mA
